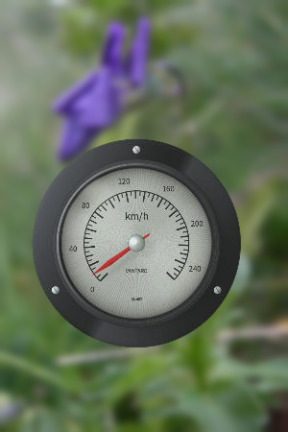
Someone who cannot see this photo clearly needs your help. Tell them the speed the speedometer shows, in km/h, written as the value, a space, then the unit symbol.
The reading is 10 km/h
